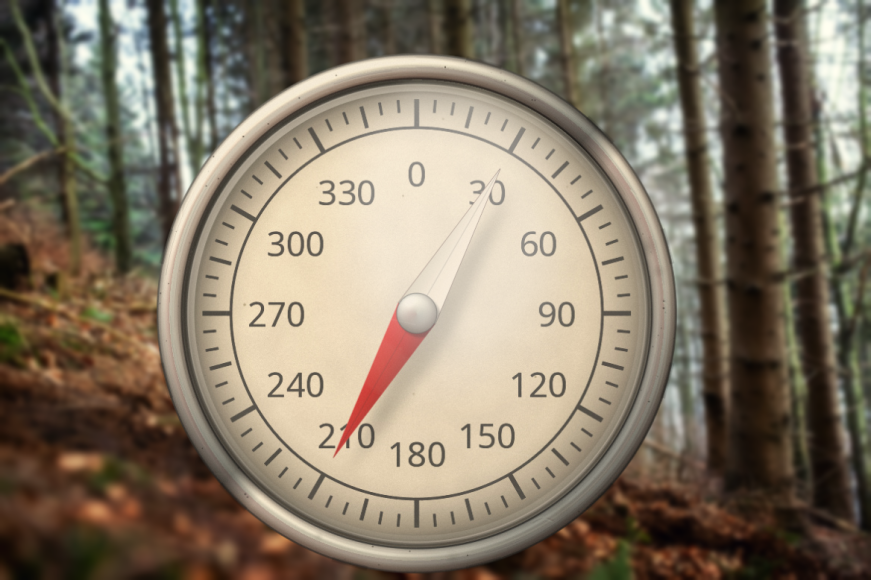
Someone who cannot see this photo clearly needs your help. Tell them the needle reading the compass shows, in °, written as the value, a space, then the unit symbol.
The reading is 210 °
